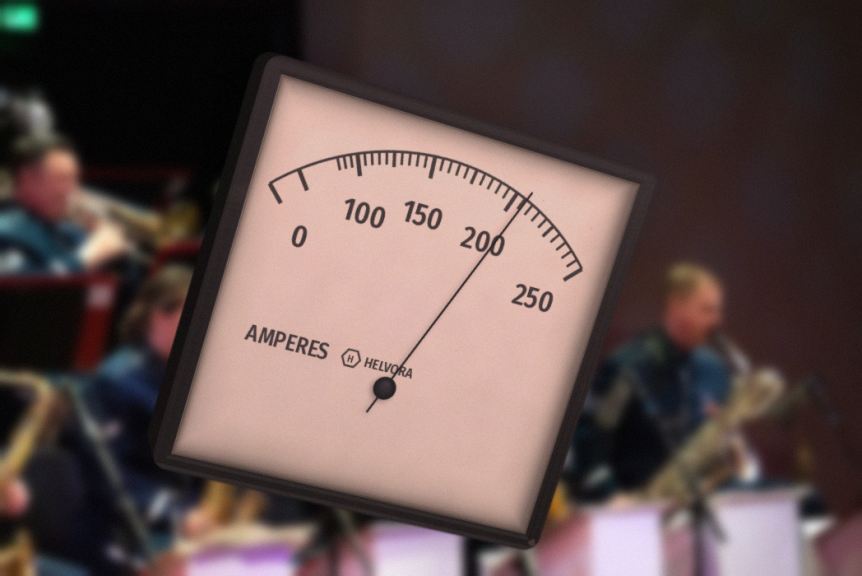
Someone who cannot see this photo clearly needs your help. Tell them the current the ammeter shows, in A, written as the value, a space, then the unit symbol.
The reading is 205 A
